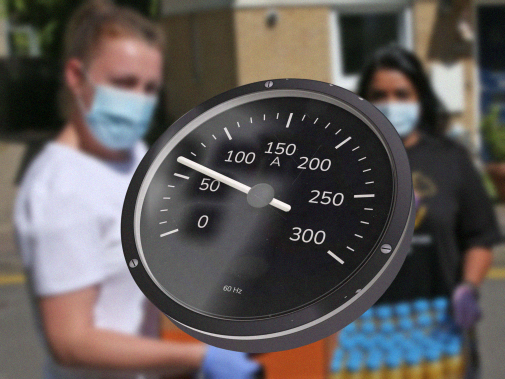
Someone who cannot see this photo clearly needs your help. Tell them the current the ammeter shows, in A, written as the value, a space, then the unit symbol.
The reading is 60 A
